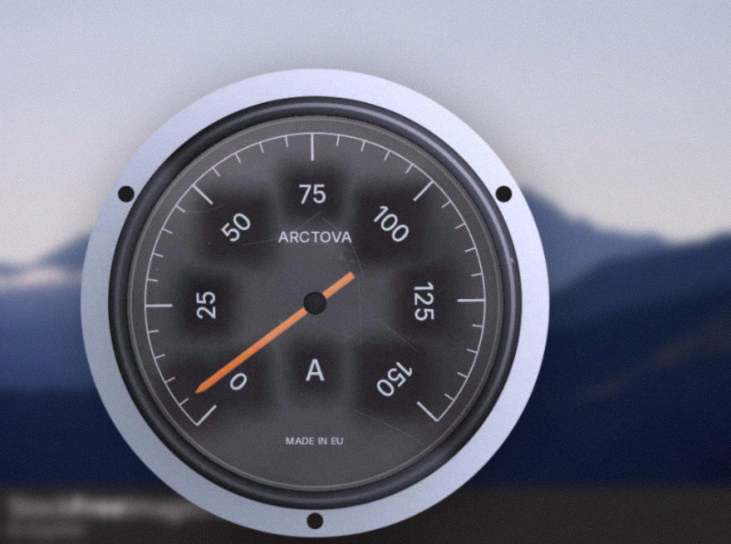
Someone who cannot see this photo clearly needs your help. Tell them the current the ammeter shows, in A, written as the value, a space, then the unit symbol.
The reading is 5 A
